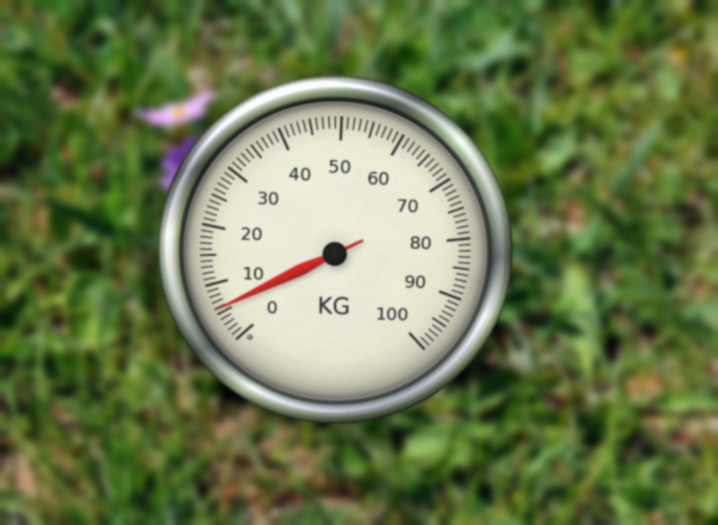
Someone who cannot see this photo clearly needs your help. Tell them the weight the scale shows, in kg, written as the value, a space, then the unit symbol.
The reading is 6 kg
